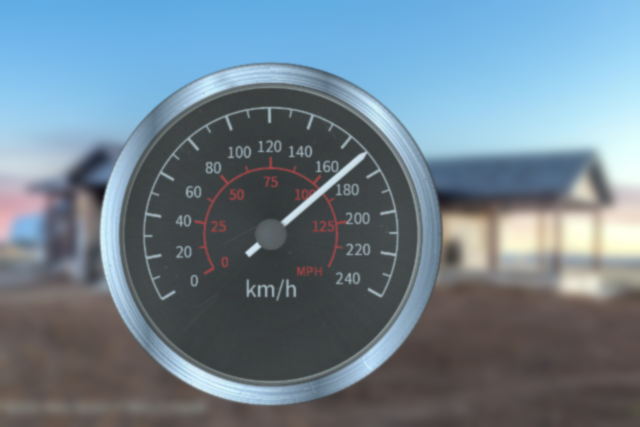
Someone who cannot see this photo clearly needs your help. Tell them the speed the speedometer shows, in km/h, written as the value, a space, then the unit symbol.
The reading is 170 km/h
